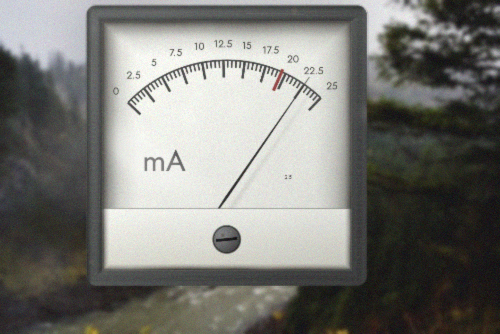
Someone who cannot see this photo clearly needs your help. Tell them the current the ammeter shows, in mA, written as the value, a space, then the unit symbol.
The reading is 22.5 mA
